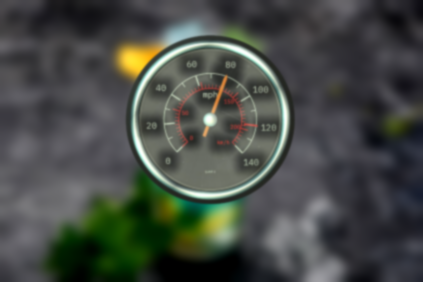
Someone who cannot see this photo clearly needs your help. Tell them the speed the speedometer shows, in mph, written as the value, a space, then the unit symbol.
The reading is 80 mph
